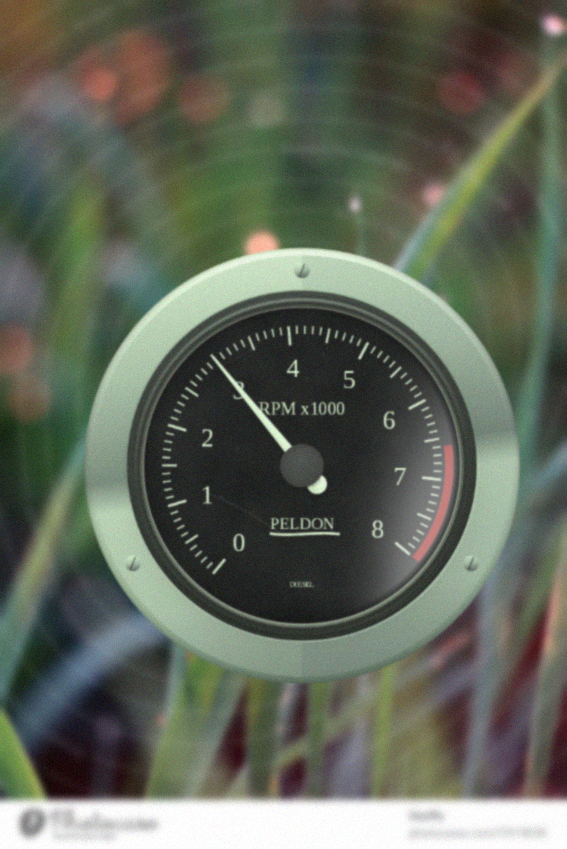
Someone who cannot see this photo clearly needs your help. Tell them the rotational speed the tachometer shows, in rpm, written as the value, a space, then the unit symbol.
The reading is 3000 rpm
